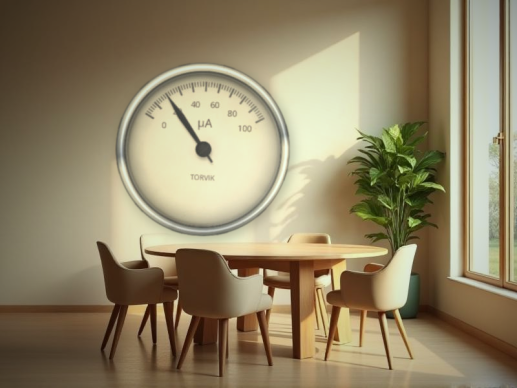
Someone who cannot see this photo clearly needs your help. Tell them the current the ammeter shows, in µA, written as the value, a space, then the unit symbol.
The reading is 20 µA
